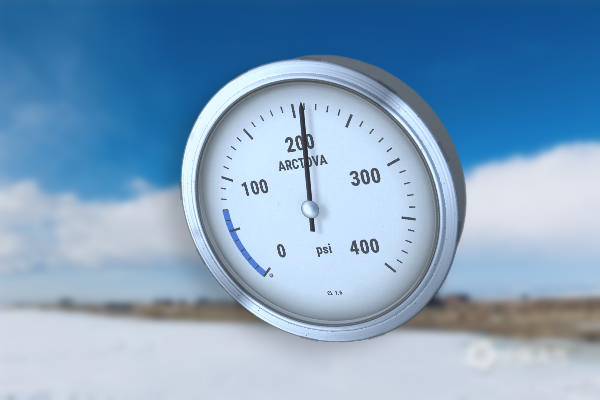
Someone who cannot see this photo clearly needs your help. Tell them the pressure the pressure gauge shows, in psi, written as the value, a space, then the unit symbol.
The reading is 210 psi
